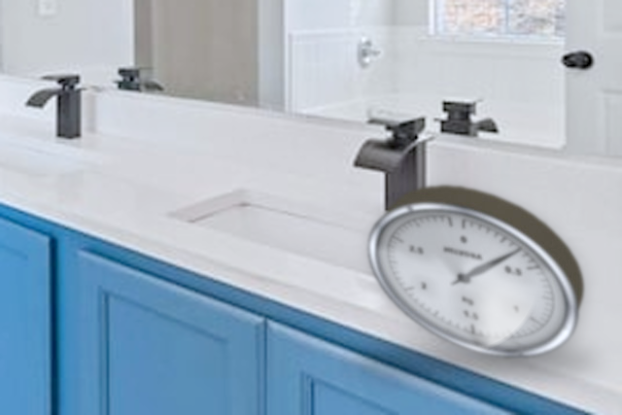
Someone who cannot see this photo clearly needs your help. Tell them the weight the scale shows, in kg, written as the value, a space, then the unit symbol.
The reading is 0.35 kg
